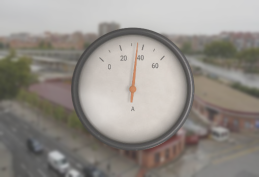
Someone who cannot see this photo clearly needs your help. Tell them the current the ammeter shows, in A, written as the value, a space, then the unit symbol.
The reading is 35 A
